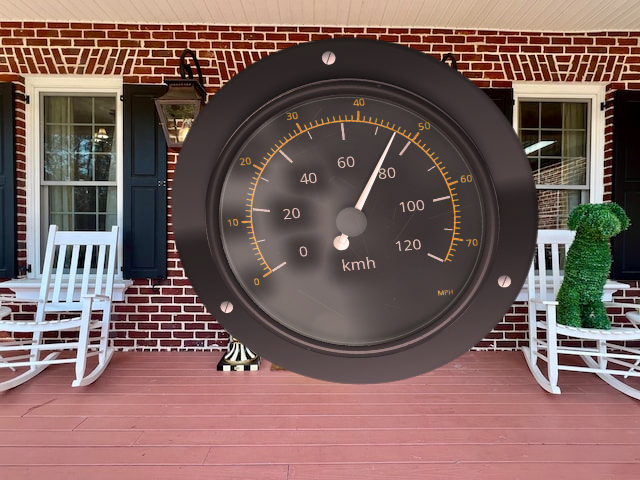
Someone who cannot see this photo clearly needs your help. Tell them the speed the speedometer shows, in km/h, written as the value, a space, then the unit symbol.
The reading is 75 km/h
